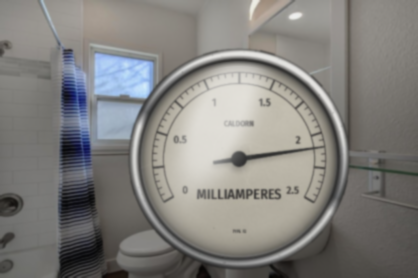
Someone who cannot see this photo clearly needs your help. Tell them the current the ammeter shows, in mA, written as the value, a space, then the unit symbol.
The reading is 2.1 mA
